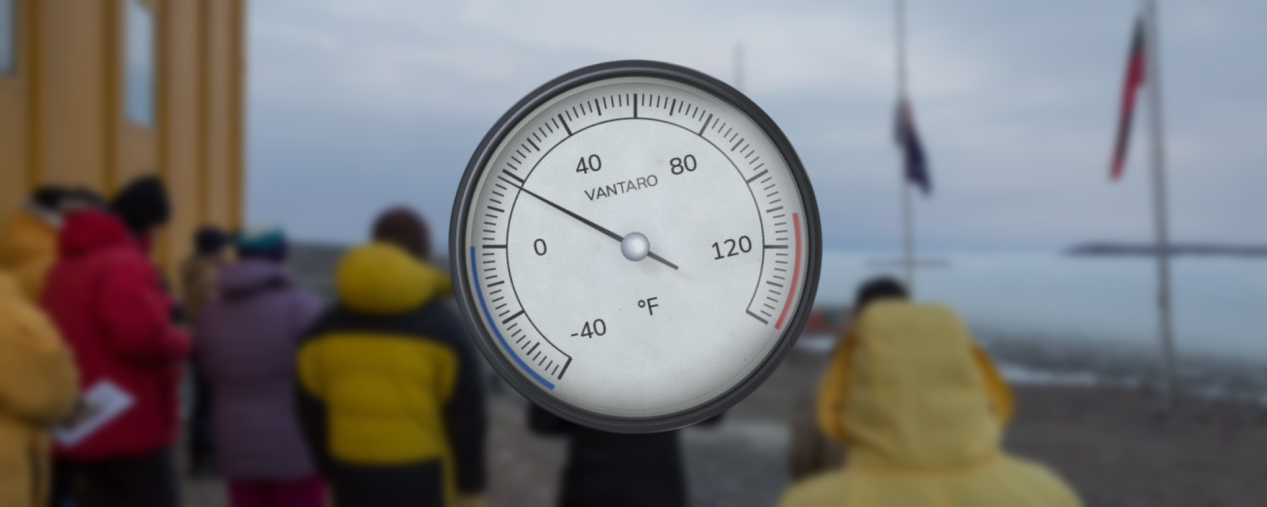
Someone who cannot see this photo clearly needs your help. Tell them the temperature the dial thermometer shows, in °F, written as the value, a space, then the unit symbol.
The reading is 18 °F
